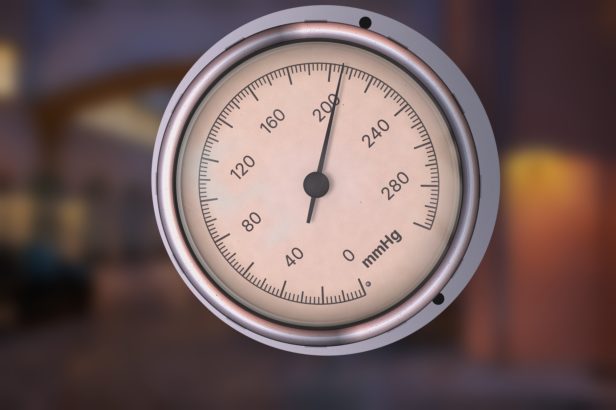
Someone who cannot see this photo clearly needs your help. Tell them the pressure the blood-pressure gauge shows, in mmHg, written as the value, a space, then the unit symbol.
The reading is 206 mmHg
